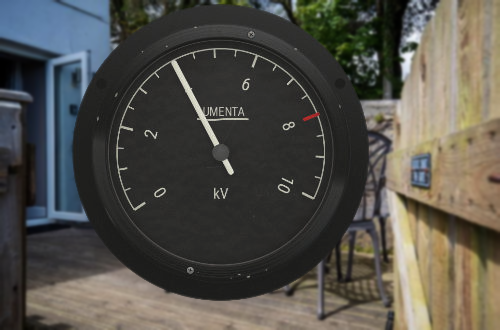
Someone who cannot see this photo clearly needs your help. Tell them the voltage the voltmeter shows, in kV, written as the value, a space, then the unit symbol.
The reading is 4 kV
